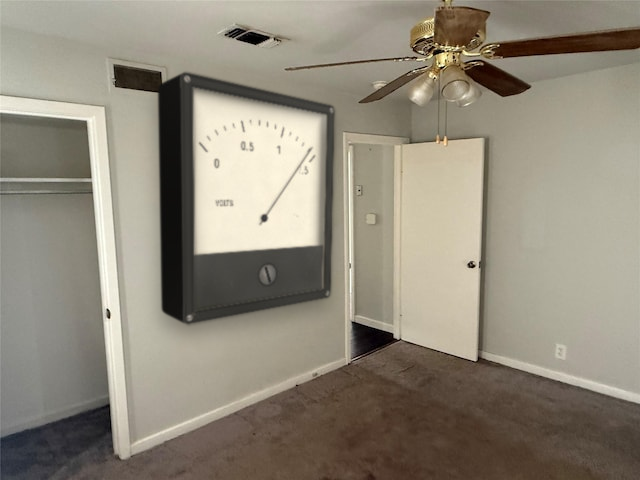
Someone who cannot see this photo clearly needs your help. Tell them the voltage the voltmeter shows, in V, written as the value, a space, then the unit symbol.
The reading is 1.4 V
